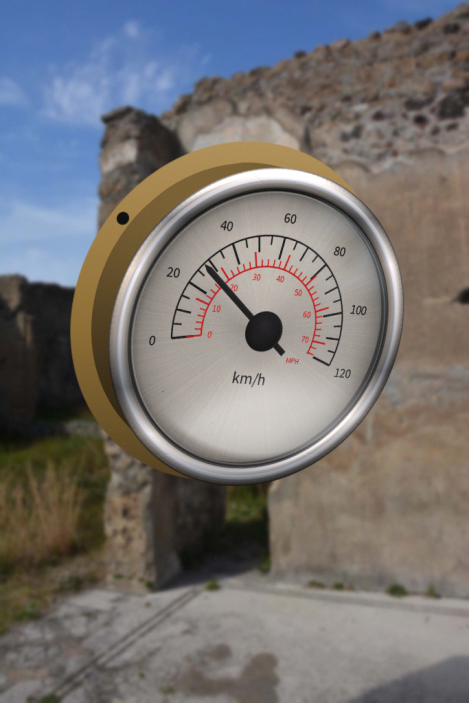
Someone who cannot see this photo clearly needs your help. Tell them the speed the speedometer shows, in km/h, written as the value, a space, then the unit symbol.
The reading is 27.5 km/h
